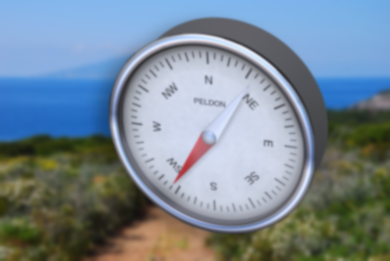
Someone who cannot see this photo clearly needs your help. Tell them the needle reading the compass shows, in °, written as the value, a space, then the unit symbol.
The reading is 215 °
